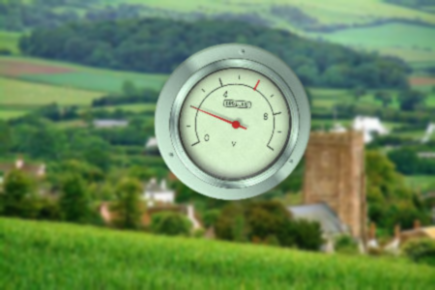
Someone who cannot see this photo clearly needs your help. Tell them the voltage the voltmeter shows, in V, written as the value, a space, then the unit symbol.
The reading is 2 V
